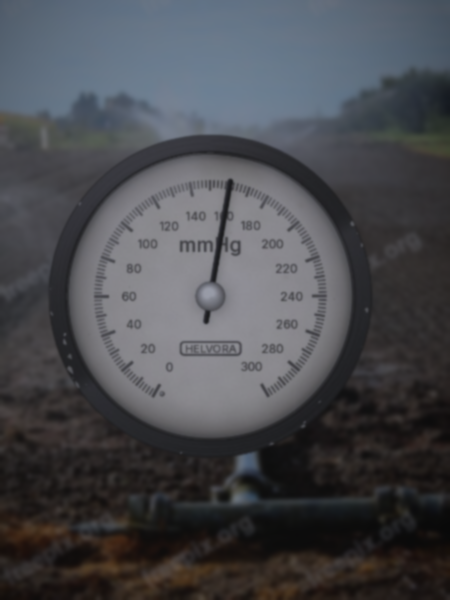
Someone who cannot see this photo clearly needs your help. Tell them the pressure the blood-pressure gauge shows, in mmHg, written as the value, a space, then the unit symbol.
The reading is 160 mmHg
